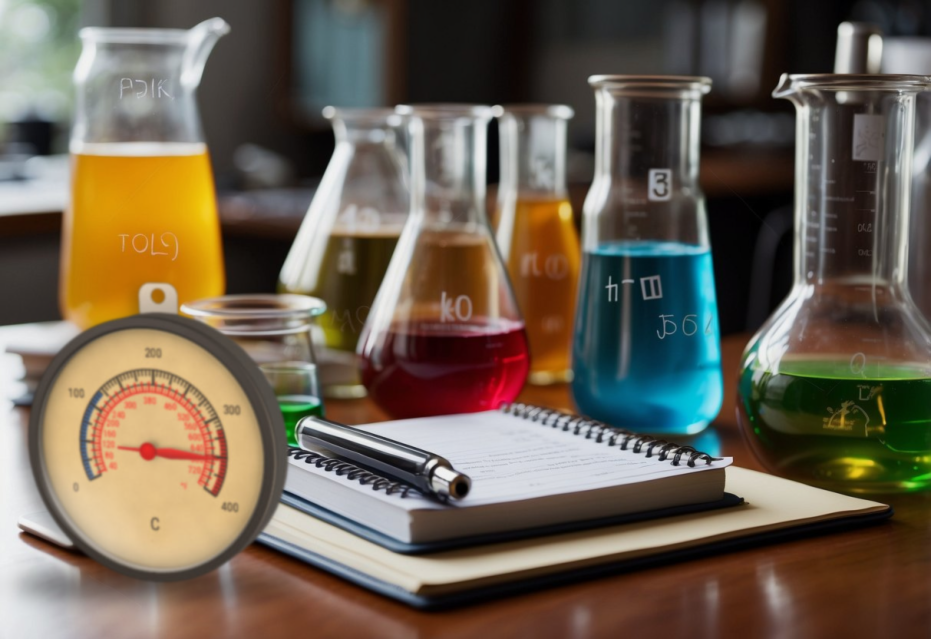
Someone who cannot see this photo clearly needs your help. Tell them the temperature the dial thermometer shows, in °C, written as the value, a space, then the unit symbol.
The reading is 350 °C
